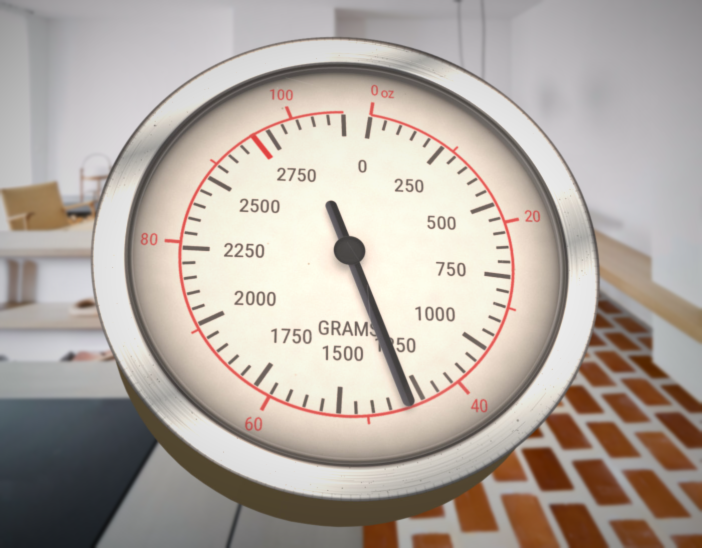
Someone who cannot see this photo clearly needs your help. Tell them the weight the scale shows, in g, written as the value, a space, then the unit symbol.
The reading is 1300 g
